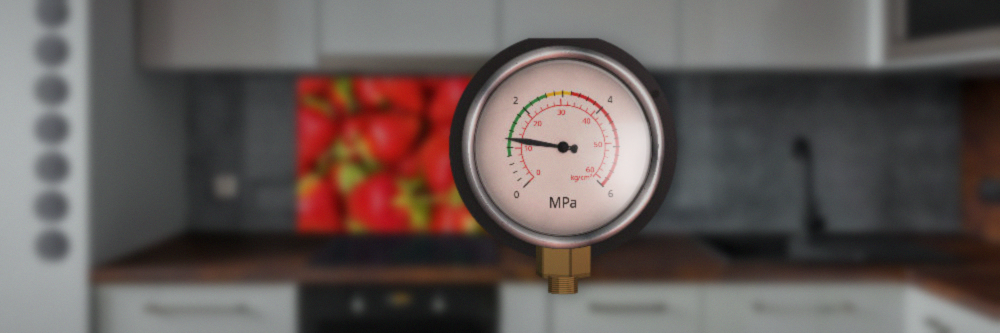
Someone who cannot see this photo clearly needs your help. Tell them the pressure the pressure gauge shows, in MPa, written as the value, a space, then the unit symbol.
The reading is 1.2 MPa
